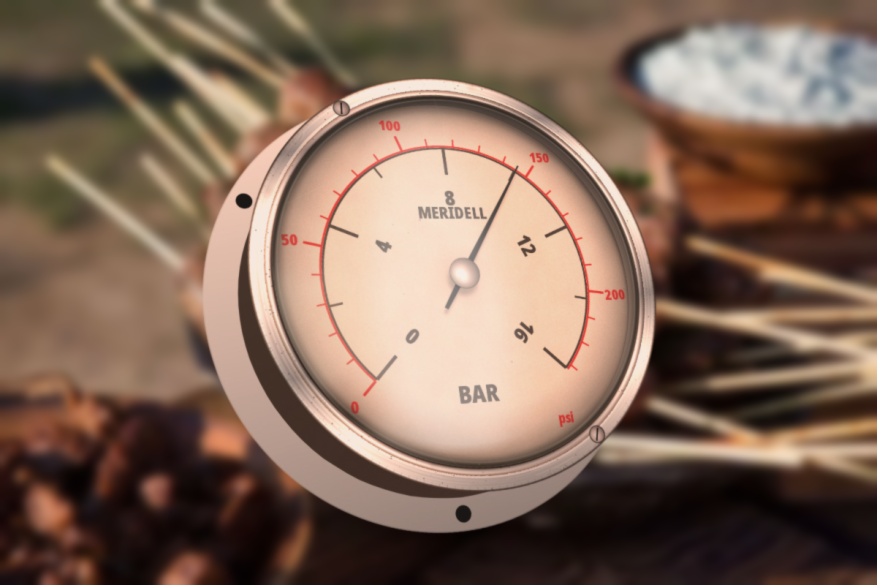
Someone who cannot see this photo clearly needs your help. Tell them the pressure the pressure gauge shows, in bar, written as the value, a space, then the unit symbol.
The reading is 10 bar
